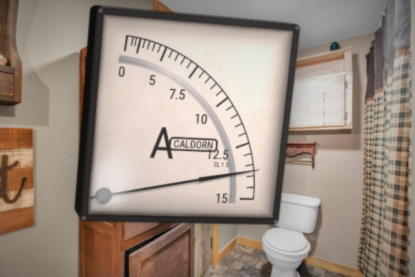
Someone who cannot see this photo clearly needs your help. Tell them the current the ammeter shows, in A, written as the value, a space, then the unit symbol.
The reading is 13.75 A
